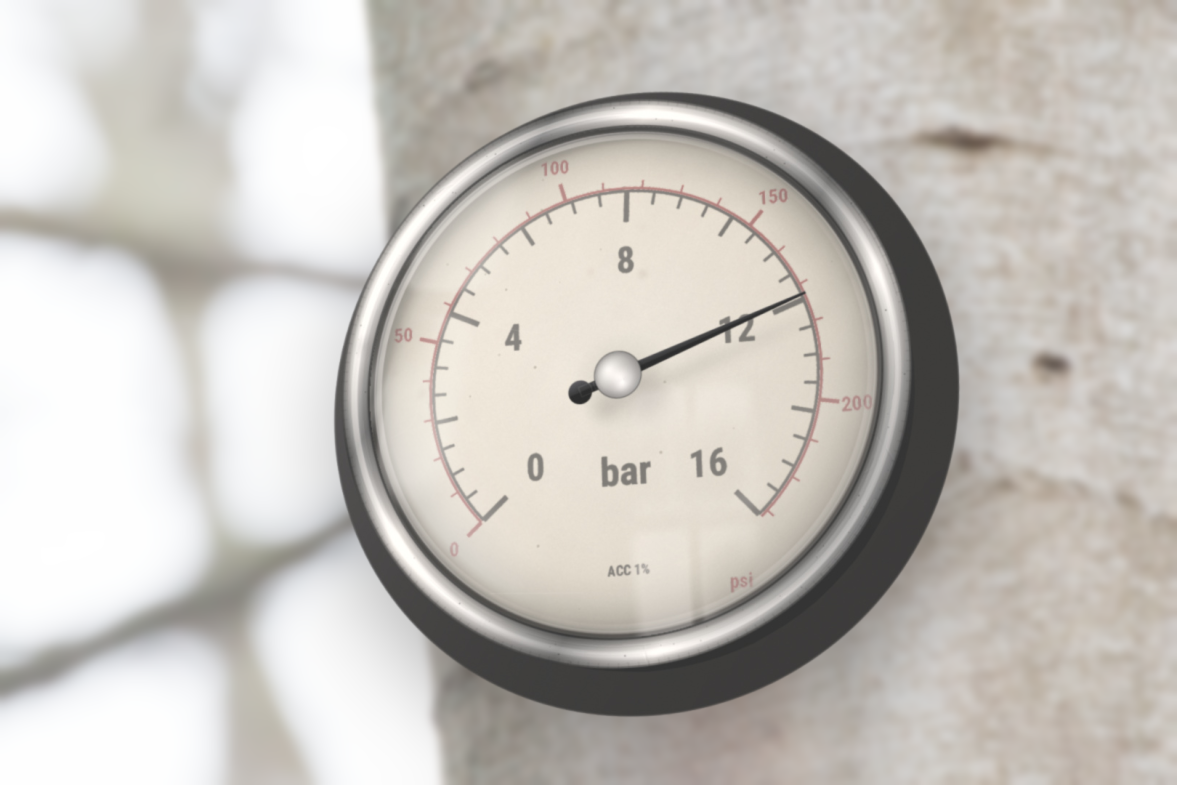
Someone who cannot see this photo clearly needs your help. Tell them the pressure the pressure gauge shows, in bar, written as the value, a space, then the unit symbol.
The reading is 12 bar
